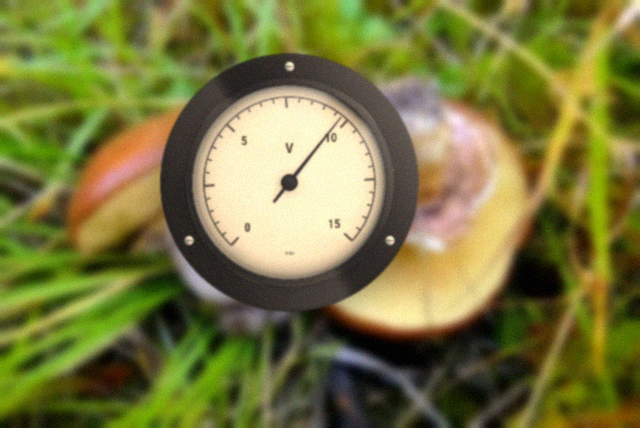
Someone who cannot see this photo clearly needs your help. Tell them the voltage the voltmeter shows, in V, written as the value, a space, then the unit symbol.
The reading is 9.75 V
